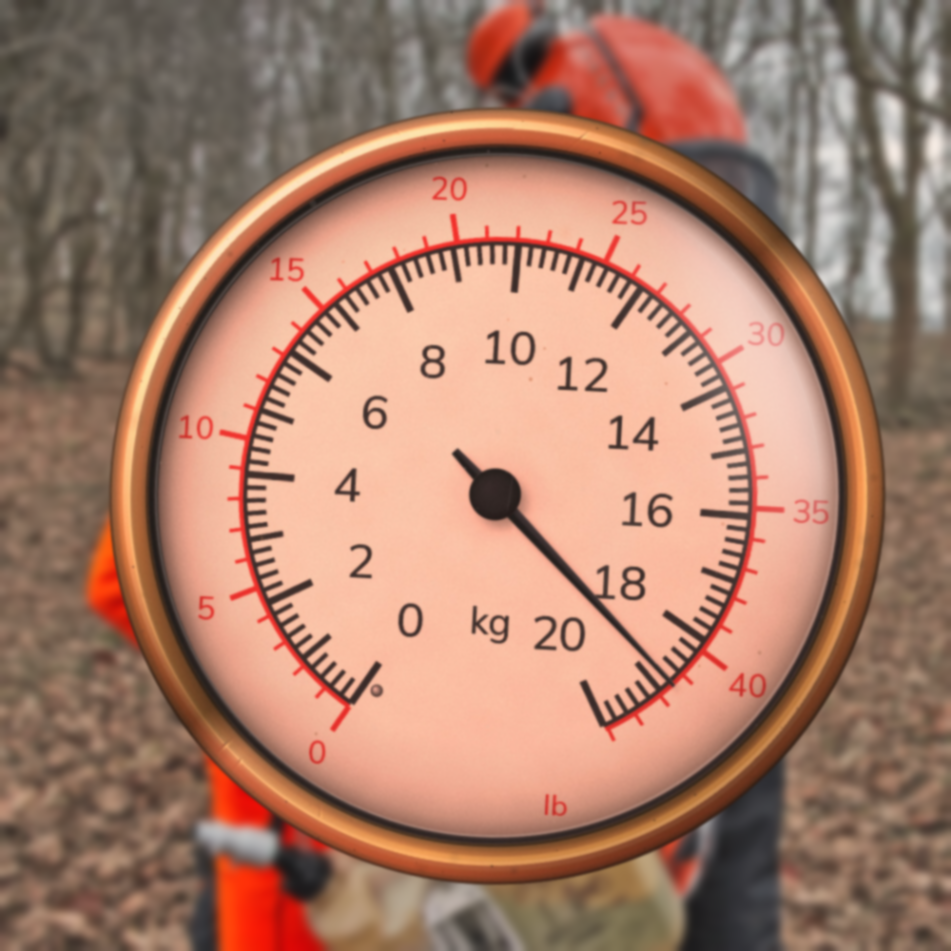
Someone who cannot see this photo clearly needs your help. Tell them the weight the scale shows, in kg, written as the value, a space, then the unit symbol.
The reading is 18.8 kg
